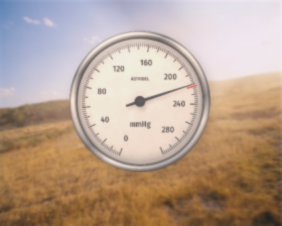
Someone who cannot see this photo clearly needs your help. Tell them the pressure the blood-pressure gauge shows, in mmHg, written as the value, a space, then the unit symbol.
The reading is 220 mmHg
